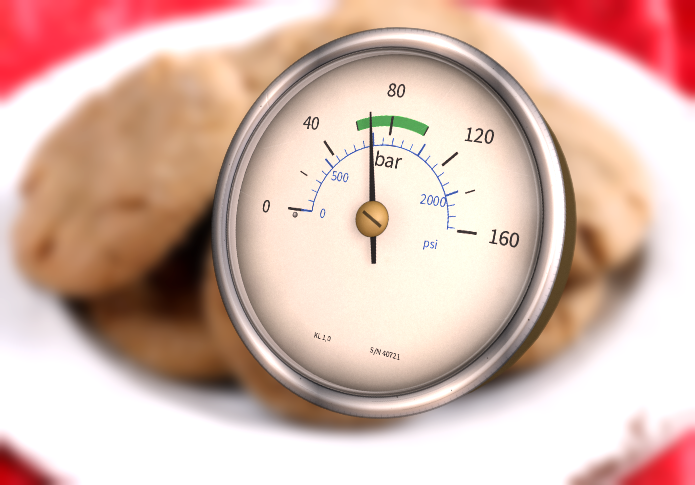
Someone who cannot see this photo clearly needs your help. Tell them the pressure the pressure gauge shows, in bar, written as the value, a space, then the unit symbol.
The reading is 70 bar
